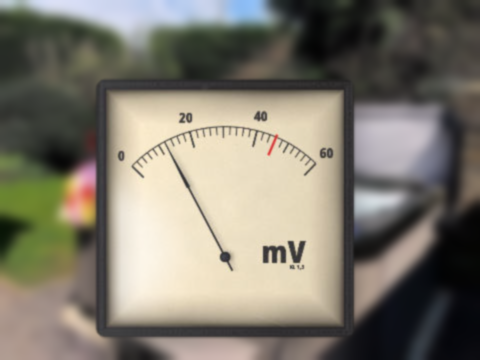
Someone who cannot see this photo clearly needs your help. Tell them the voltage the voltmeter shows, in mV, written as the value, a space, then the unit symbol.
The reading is 12 mV
